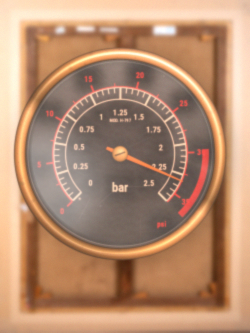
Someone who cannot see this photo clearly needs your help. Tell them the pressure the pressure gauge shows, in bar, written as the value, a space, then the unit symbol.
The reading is 2.3 bar
